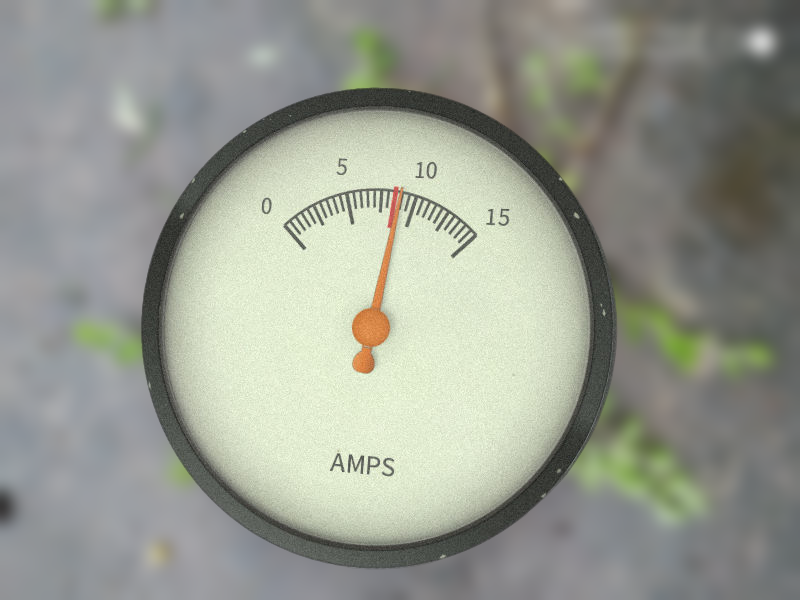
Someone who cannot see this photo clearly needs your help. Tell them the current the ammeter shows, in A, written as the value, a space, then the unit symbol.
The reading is 9 A
